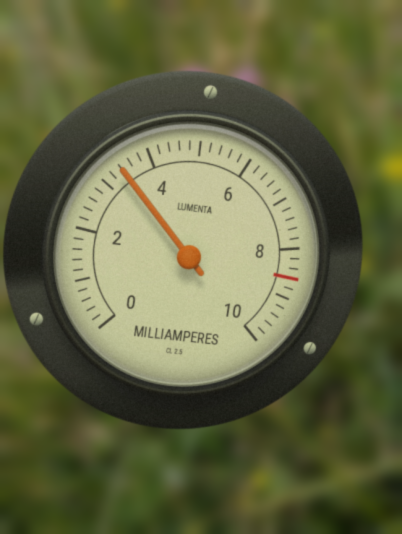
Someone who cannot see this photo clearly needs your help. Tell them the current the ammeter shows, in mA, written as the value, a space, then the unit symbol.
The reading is 3.4 mA
